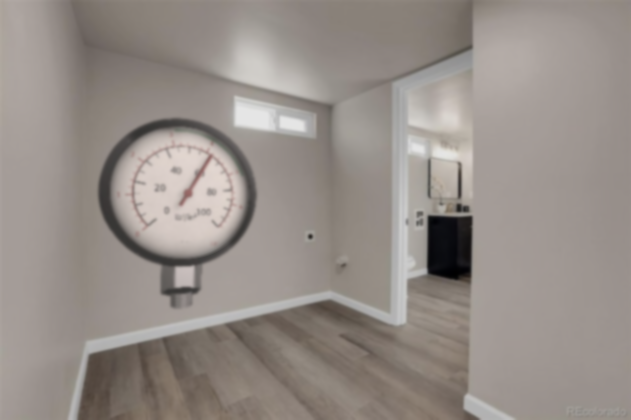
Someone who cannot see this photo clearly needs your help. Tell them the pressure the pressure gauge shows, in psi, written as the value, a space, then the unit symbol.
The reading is 60 psi
